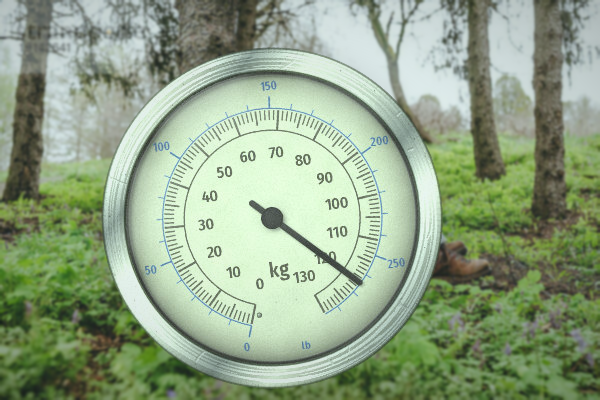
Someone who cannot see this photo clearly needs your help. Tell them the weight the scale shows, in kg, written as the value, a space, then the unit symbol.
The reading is 120 kg
